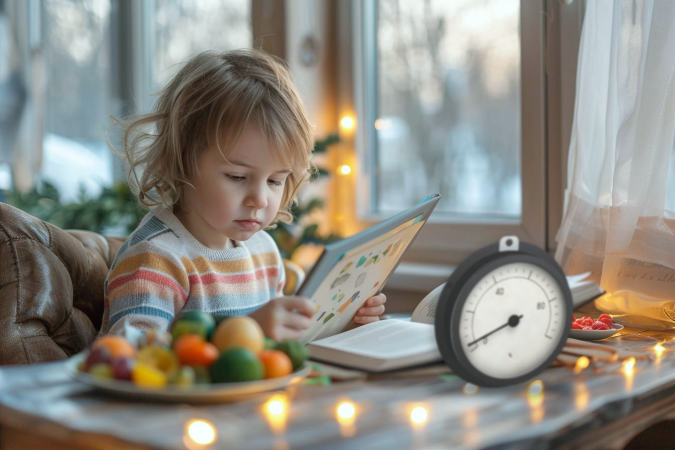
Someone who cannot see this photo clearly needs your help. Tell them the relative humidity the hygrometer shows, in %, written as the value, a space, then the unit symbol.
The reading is 4 %
